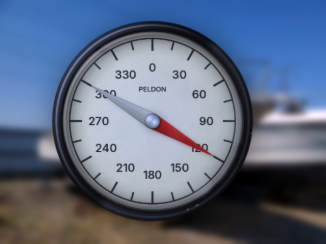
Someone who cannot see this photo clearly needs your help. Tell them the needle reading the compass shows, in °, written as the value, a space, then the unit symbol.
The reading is 120 °
